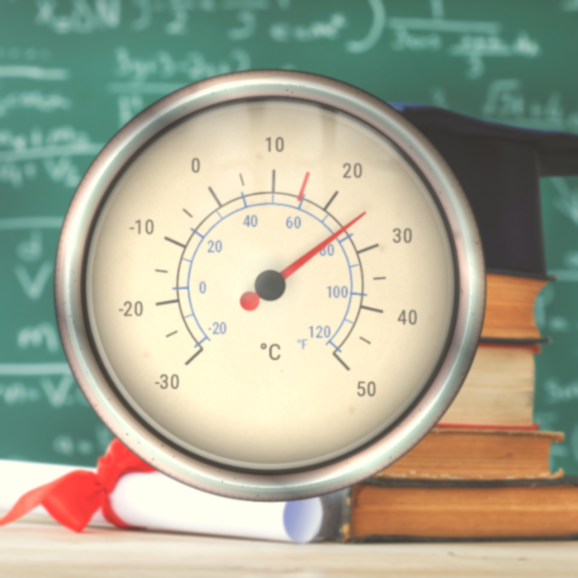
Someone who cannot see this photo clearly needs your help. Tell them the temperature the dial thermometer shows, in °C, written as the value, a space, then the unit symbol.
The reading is 25 °C
